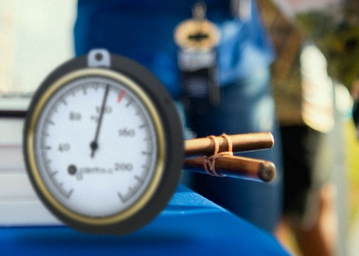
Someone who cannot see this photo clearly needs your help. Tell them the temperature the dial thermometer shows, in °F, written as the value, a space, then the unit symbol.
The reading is 120 °F
